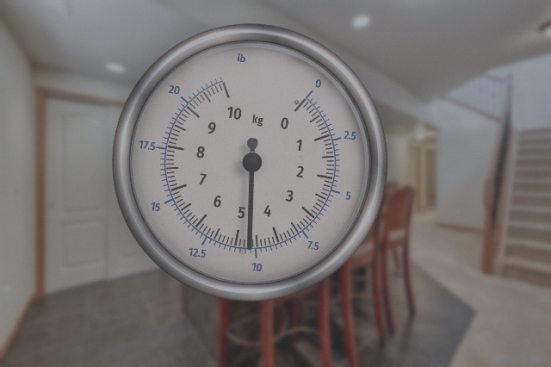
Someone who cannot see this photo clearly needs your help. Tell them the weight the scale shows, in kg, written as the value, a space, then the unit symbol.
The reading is 4.7 kg
